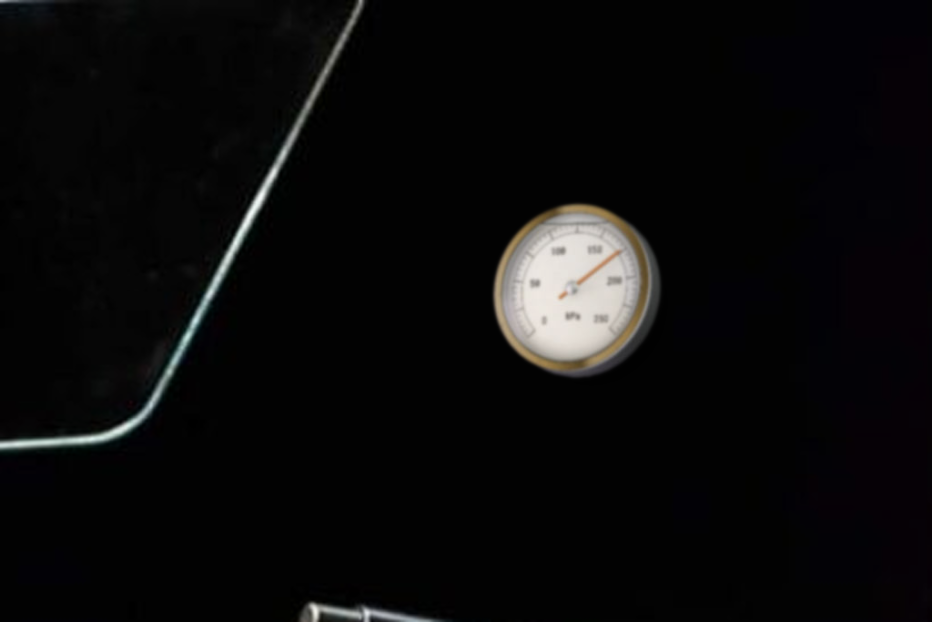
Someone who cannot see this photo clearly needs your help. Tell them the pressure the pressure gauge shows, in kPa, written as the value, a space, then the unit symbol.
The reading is 175 kPa
